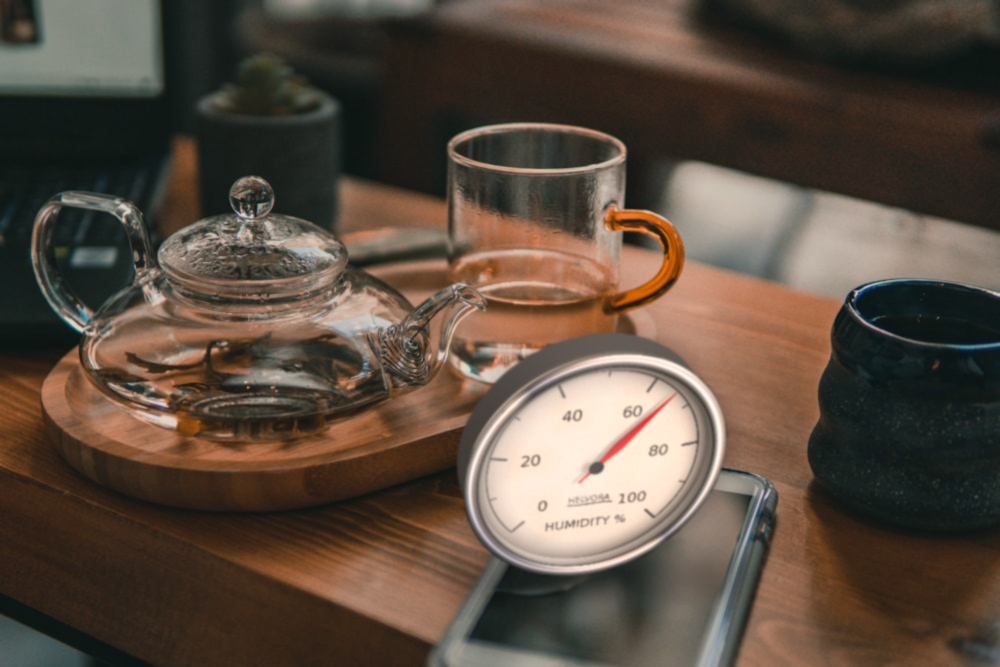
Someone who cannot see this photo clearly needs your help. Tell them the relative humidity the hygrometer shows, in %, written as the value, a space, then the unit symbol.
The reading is 65 %
